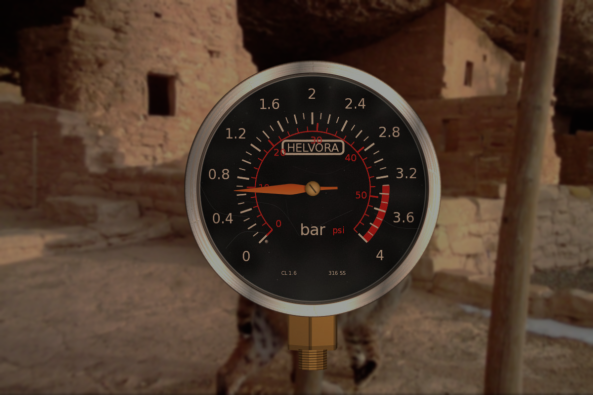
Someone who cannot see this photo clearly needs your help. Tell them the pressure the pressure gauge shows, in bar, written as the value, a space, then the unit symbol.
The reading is 0.65 bar
